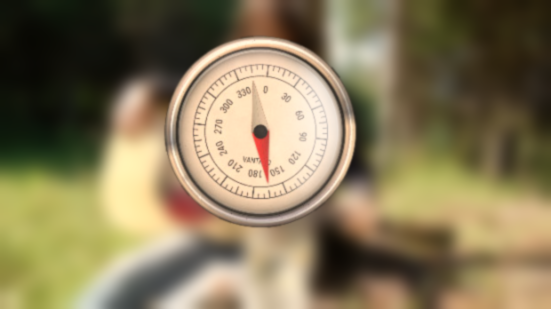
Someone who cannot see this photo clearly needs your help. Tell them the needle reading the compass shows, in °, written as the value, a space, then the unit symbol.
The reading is 165 °
